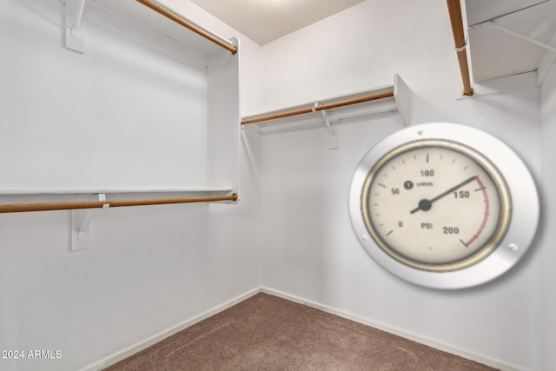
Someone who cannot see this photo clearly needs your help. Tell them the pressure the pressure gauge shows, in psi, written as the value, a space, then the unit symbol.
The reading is 140 psi
